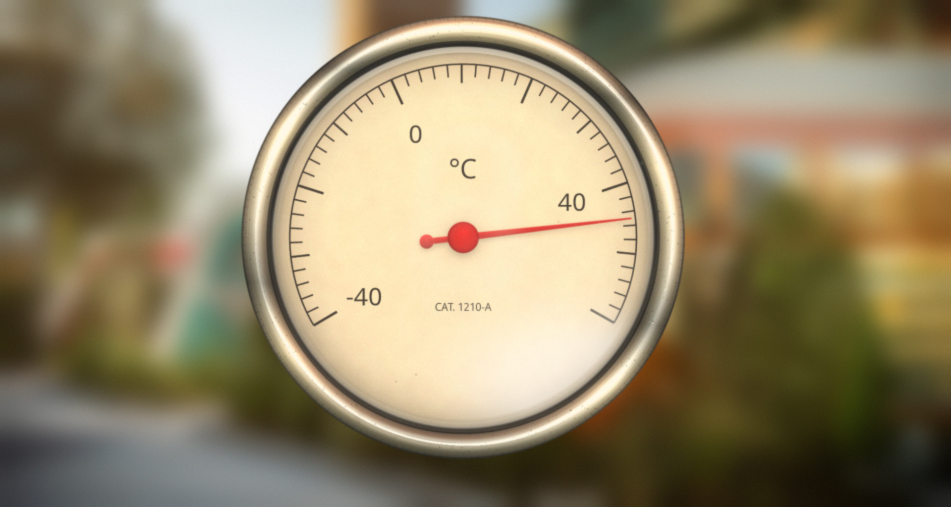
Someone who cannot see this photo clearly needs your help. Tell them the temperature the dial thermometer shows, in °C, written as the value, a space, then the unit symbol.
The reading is 45 °C
